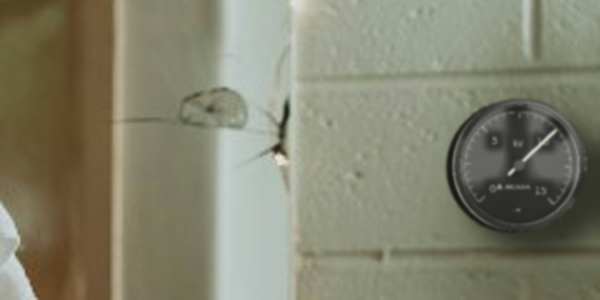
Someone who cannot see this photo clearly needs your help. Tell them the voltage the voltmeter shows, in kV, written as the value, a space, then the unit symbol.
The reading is 10 kV
